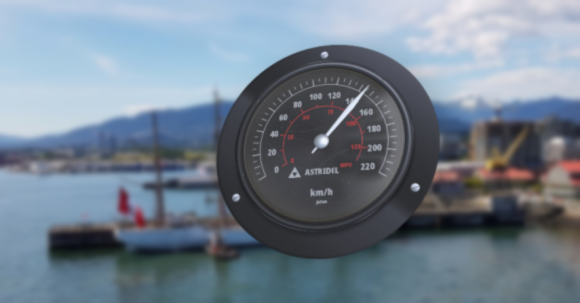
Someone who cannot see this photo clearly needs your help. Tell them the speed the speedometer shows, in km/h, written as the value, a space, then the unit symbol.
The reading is 145 km/h
